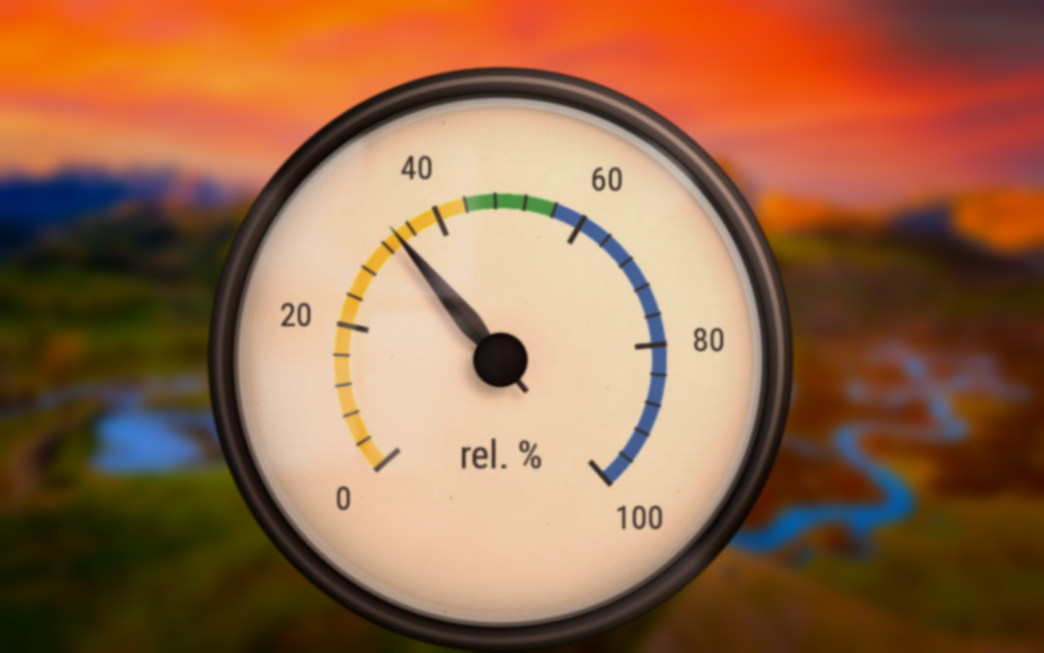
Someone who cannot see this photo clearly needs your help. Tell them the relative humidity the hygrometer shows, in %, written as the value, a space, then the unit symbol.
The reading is 34 %
